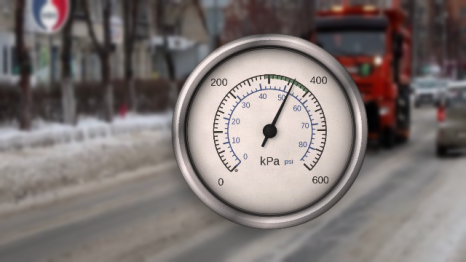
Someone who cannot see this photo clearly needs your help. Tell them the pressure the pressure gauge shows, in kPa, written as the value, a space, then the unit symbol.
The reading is 360 kPa
